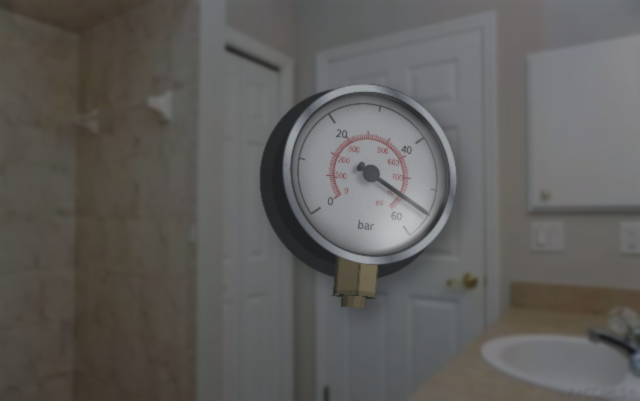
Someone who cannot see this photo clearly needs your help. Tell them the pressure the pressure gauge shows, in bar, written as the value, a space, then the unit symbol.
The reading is 55 bar
